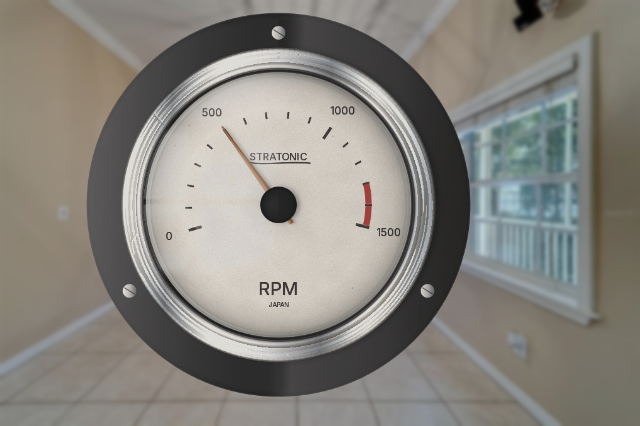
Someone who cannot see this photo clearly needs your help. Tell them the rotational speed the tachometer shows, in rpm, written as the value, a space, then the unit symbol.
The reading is 500 rpm
